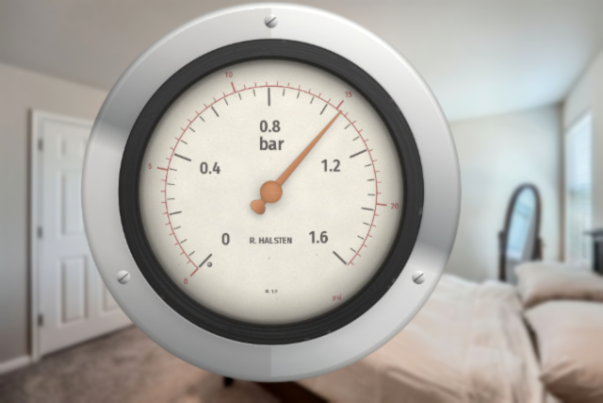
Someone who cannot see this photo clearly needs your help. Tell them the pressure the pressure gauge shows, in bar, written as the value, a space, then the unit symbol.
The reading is 1.05 bar
